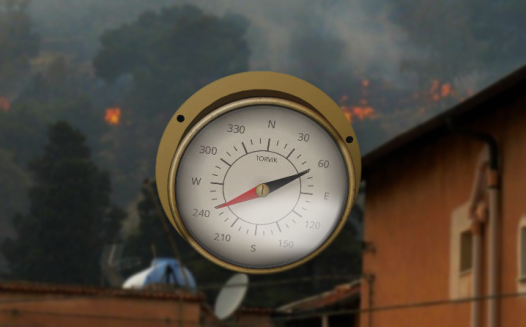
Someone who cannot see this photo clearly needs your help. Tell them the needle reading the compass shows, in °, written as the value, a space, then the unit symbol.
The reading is 240 °
